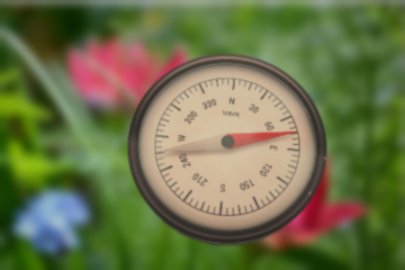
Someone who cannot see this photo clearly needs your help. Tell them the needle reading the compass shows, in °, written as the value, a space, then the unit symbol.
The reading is 75 °
